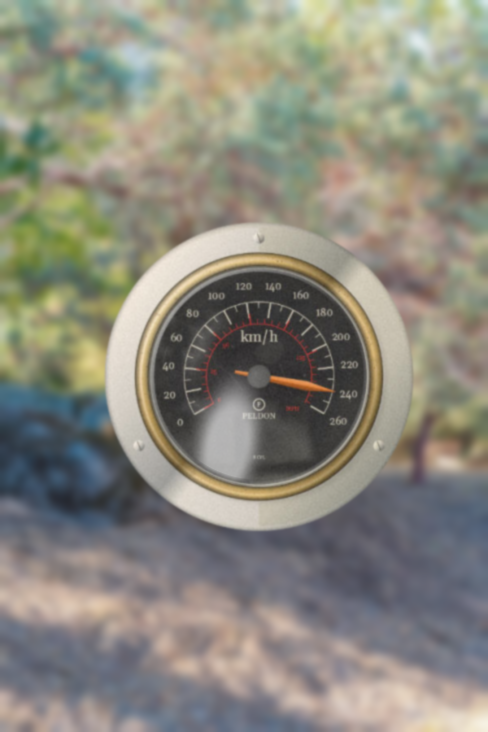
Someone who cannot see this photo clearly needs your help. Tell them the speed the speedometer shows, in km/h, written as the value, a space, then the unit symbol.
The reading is 240 km/h
